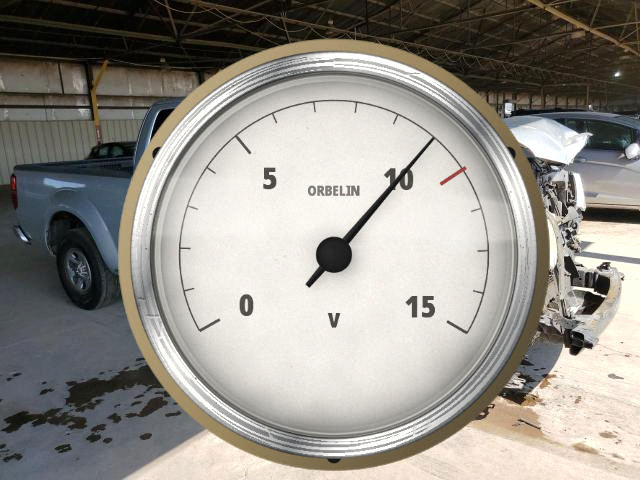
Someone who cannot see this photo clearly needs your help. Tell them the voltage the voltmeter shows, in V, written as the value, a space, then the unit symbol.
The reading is 10 V
